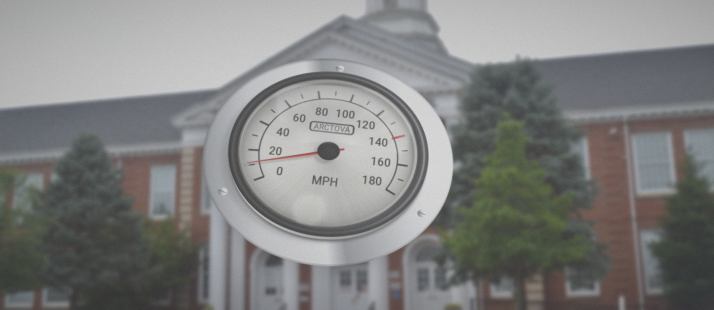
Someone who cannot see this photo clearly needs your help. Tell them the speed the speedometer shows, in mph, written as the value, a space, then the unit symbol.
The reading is 10 mph
